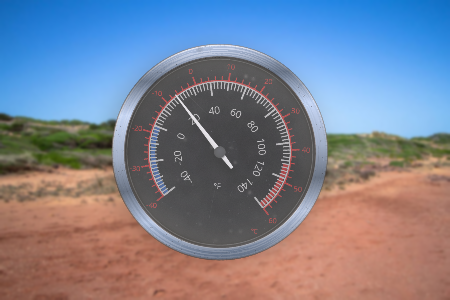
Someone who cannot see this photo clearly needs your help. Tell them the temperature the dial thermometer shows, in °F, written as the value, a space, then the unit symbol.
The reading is 20 °F
